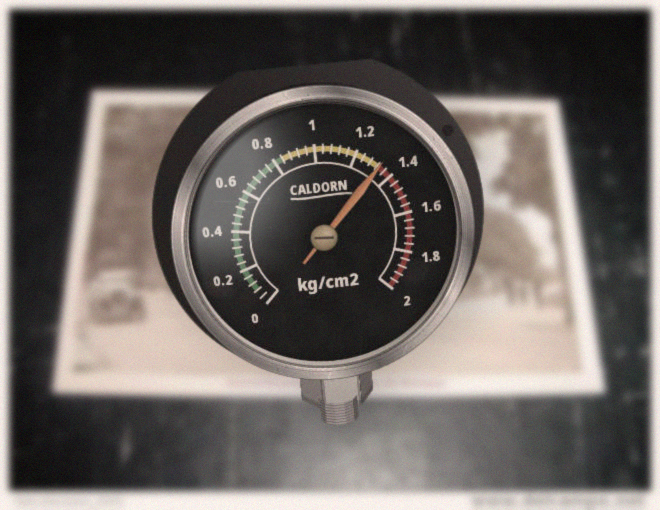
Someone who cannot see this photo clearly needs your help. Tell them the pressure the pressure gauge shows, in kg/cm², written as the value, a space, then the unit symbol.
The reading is 1.32 kg/cm²
